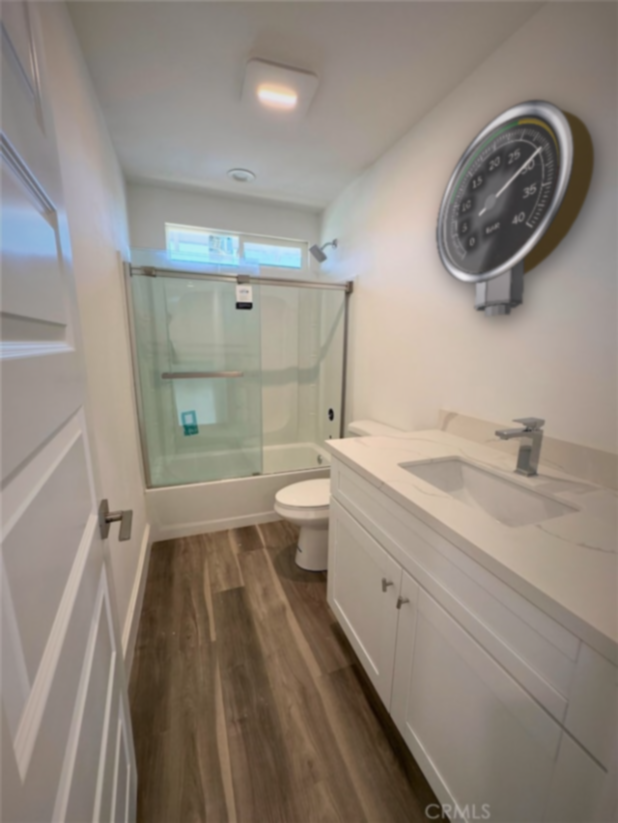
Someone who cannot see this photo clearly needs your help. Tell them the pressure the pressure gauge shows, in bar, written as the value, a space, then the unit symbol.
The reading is 30 bar
